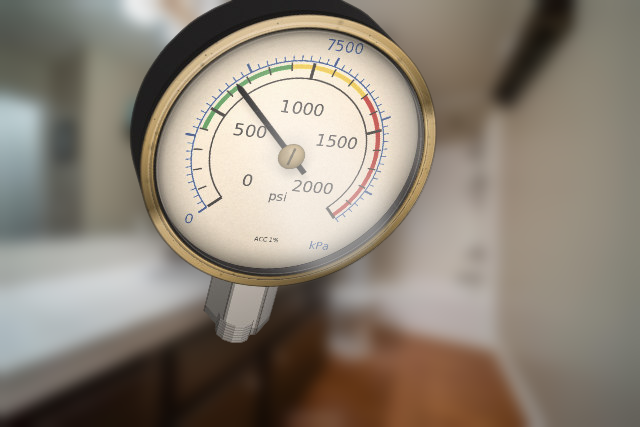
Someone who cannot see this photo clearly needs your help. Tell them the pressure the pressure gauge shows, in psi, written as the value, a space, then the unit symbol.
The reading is 650 psi
